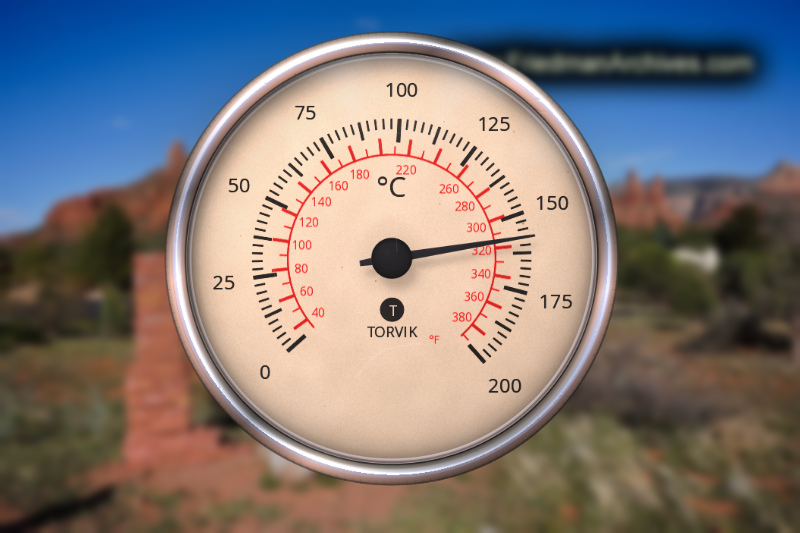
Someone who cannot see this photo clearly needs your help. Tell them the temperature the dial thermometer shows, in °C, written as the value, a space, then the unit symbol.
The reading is 157.5 °C
